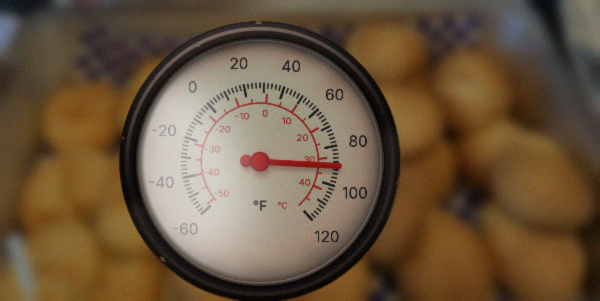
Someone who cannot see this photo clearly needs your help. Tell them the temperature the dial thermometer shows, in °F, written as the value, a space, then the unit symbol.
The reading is 90 °F
